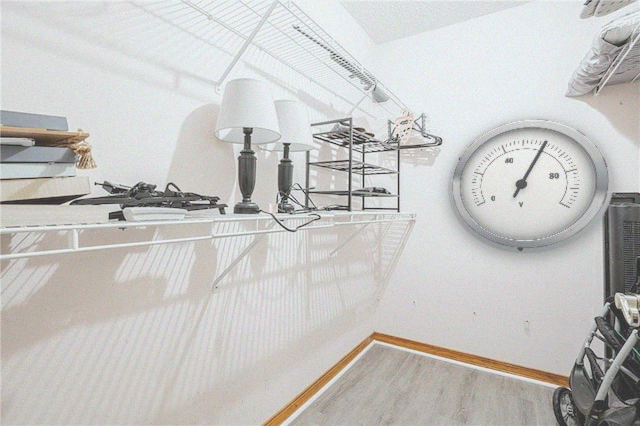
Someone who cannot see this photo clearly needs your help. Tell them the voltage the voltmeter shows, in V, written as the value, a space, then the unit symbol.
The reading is 60 V
